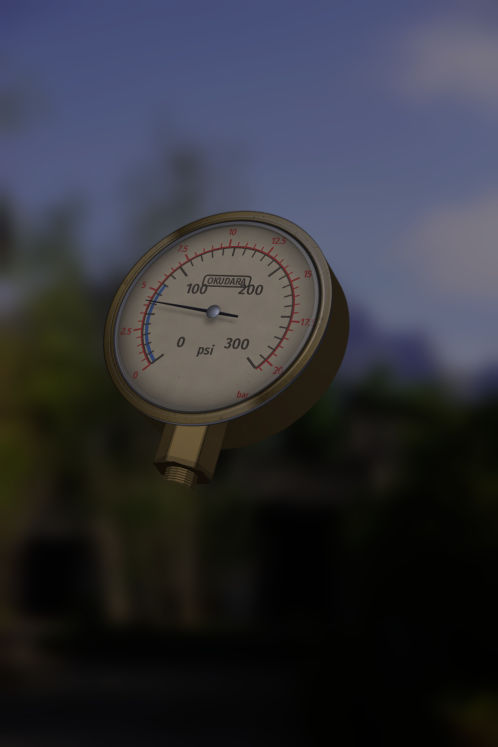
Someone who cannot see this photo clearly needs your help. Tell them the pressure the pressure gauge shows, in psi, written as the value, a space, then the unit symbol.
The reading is 60 psi
